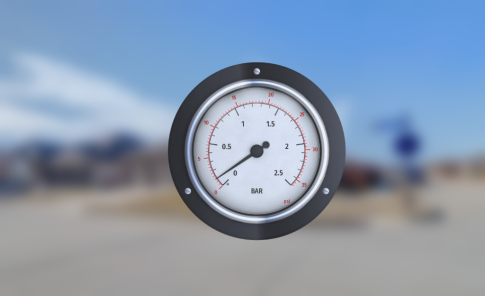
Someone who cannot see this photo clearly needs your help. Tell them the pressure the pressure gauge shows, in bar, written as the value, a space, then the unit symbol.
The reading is 0.1 bar
